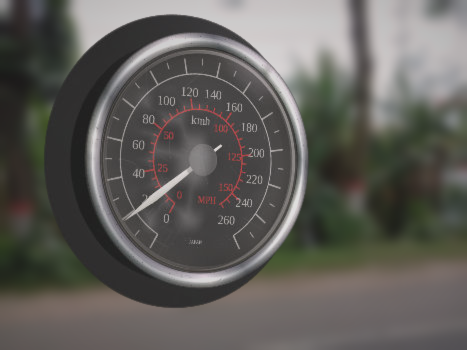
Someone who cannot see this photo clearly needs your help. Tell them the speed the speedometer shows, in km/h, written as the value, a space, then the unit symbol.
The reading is 20 km/h
